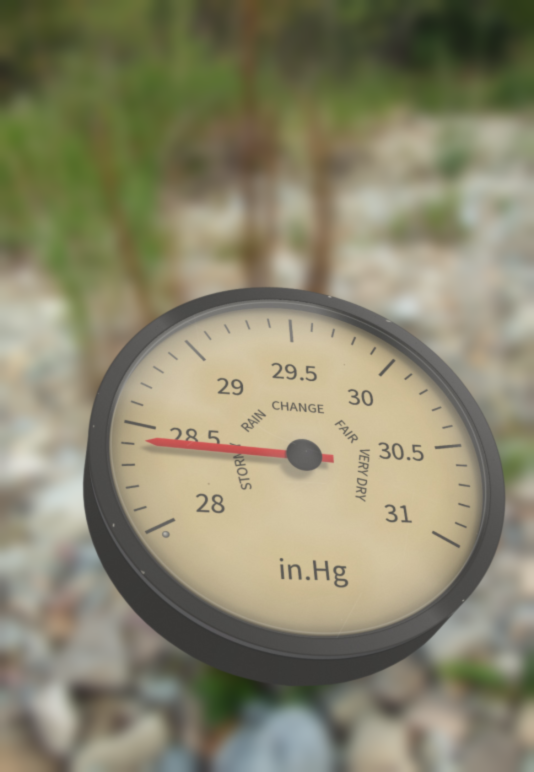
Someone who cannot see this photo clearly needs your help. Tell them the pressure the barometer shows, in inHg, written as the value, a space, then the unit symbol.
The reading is 28.4 inHg
